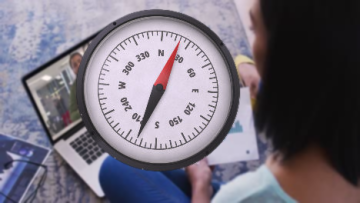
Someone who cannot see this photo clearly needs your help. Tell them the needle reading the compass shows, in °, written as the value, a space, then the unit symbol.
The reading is 20 °
